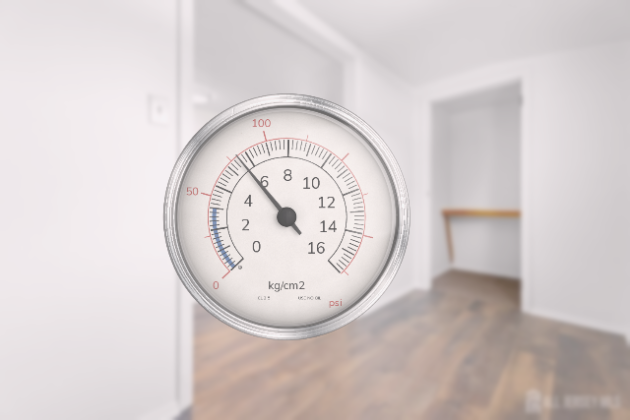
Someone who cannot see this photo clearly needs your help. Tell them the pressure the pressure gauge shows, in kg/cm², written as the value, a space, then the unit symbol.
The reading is 5.6 kg/cm²
